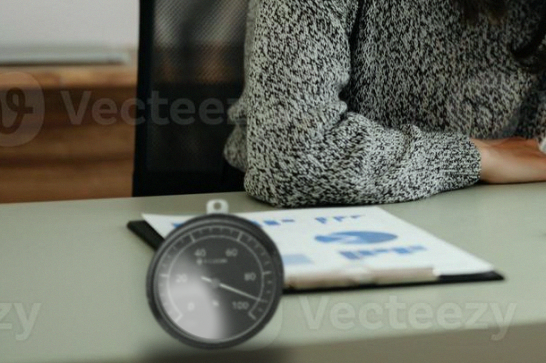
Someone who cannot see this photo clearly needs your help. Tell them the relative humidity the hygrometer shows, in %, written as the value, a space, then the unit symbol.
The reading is 92 %
